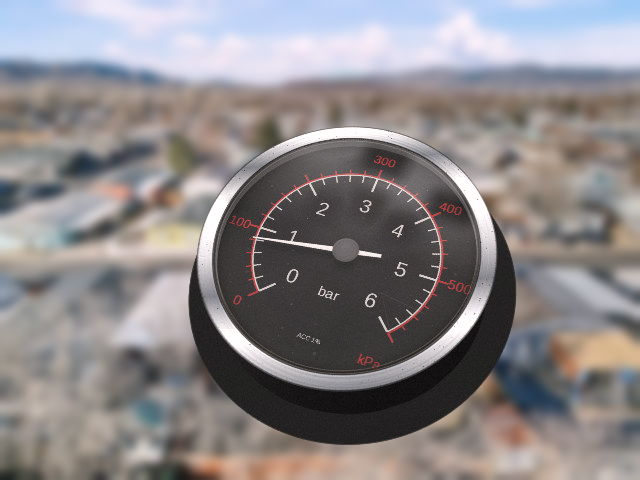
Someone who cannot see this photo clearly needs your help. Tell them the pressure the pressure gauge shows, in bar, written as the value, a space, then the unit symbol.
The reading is 0.8 bar
